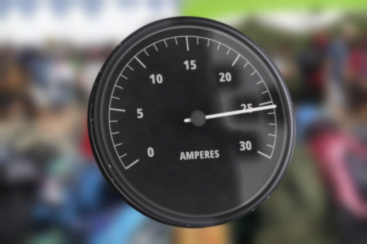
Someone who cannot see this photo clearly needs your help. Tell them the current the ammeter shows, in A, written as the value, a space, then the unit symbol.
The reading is 25.5 A
